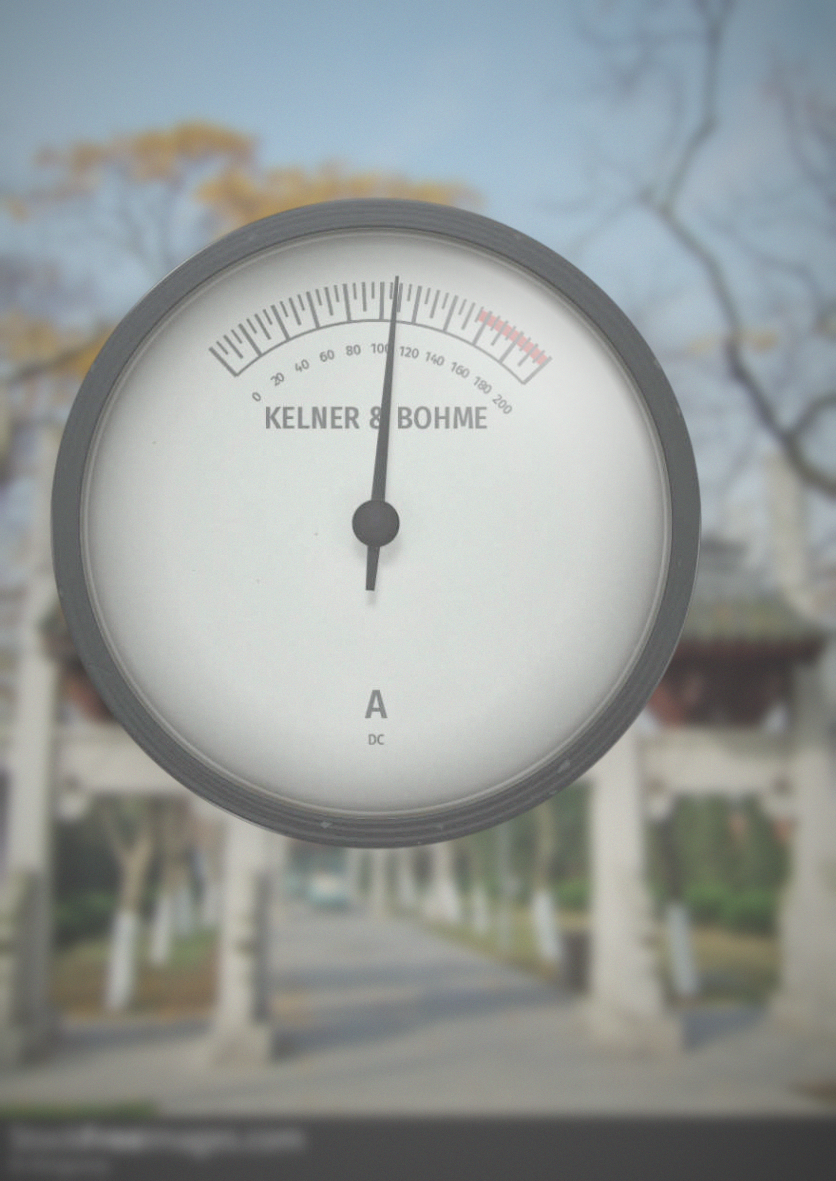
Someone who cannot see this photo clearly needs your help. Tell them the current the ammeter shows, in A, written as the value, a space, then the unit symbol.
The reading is 107.5 A
